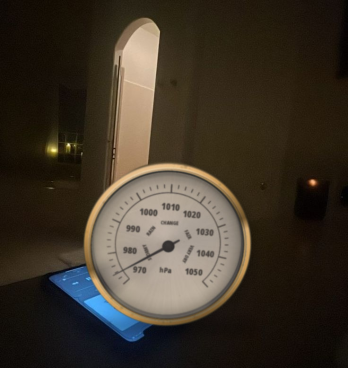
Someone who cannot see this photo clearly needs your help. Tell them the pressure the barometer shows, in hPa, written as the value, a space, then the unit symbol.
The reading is 974 hPa
